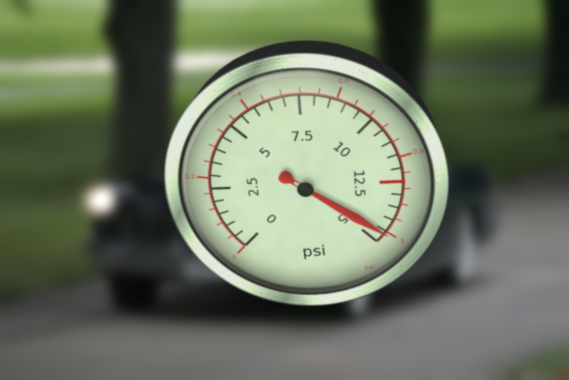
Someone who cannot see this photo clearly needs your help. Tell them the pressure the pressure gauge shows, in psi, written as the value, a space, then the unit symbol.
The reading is 14.5 psi
